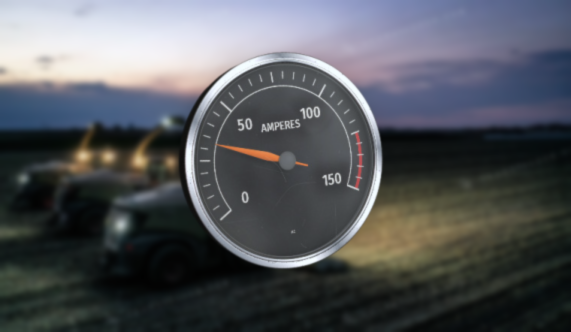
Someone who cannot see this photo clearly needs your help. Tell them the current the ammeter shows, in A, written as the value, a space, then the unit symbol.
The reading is 32.5 A
